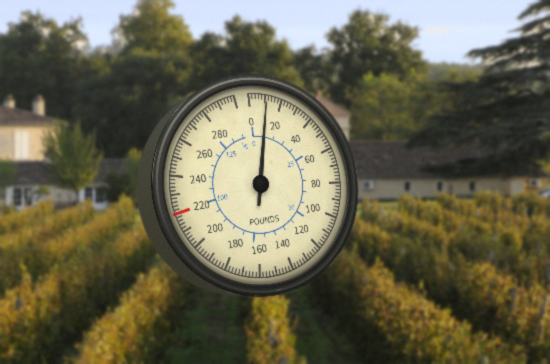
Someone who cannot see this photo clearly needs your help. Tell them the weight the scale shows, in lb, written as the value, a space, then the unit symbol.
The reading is 10 lb
